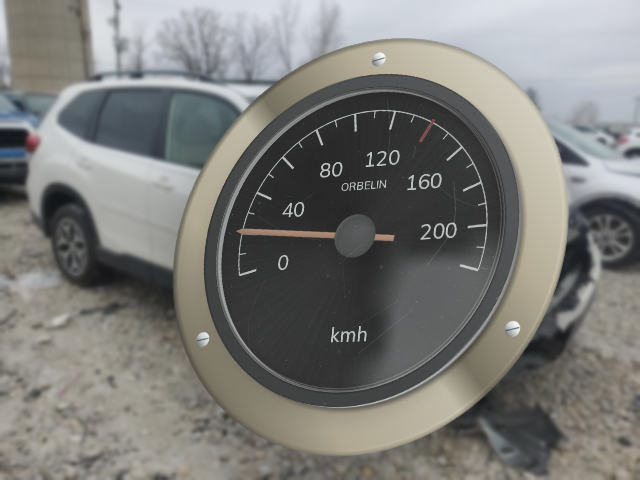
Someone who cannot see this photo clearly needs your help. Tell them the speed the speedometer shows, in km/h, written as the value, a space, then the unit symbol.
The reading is 20 km/h
